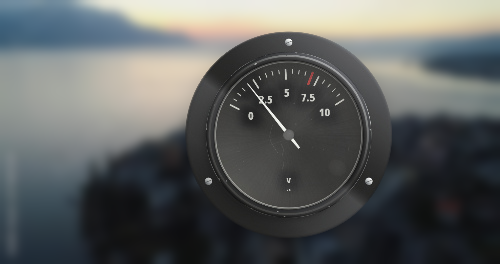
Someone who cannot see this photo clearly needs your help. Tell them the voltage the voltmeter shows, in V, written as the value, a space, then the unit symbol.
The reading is 2 V
